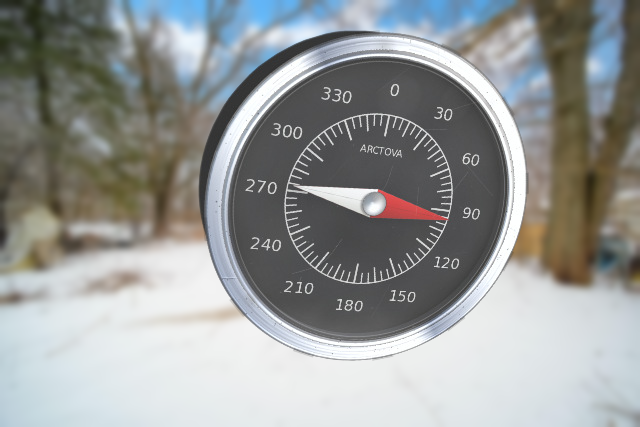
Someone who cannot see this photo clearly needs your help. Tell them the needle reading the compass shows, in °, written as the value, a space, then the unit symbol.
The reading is 95 °
